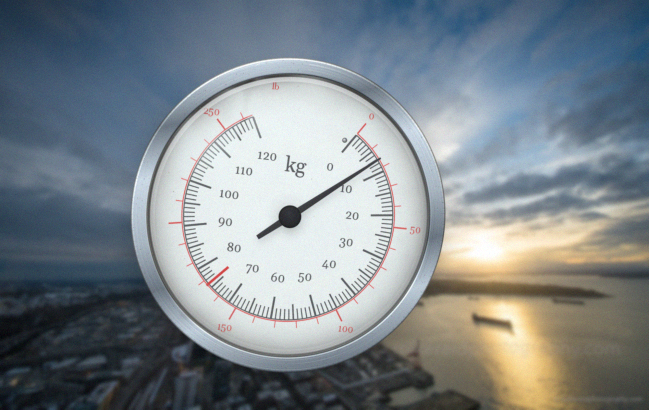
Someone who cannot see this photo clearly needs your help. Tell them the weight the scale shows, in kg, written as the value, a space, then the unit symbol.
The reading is 7 kg
